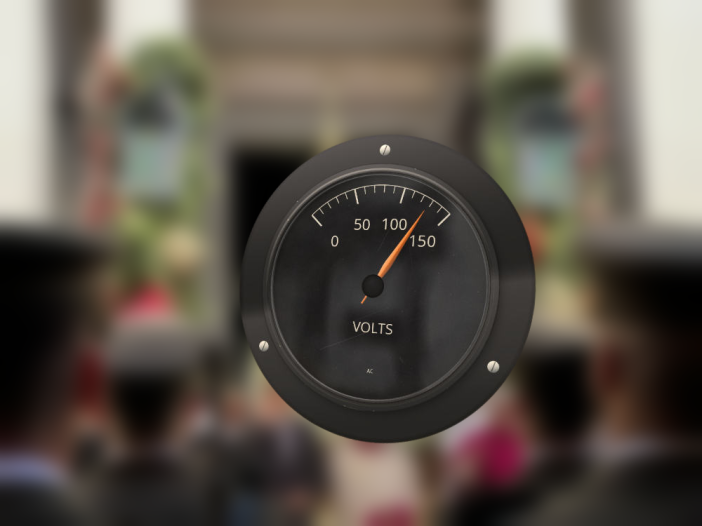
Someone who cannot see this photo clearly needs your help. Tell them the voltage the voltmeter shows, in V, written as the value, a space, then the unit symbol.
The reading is 130 V
